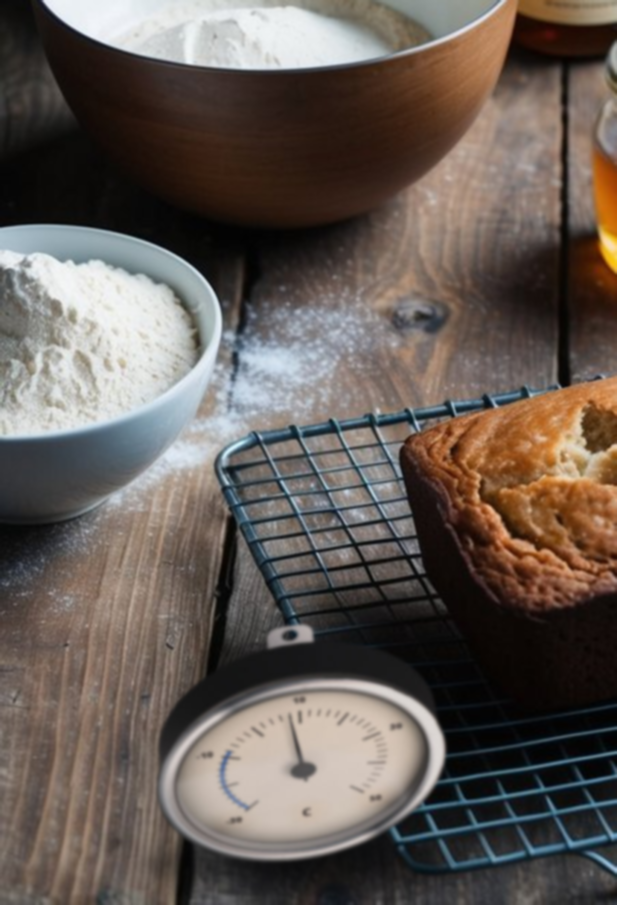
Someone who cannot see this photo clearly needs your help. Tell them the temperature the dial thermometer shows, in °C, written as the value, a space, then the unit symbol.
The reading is 8 °C
